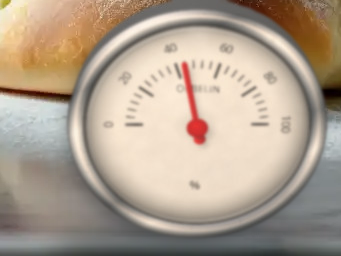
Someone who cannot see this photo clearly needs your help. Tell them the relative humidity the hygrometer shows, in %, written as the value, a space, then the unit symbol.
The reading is 44 %
